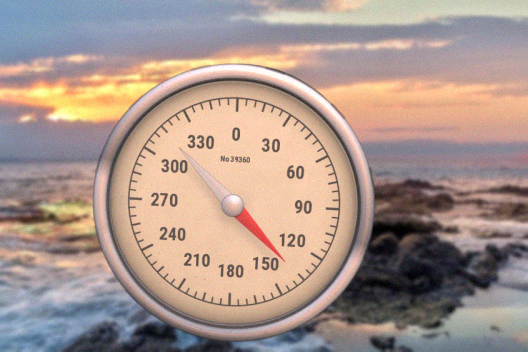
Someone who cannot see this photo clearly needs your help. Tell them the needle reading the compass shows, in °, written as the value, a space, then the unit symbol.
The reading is 135 °
